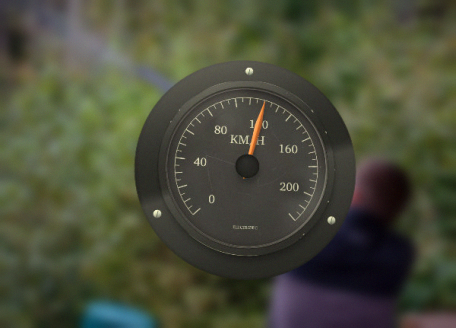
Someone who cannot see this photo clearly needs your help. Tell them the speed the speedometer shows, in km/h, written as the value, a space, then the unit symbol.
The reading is 120 km/h
